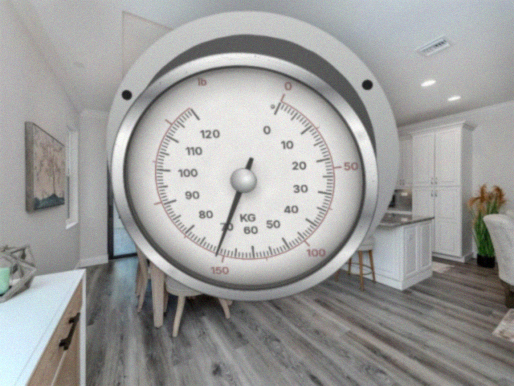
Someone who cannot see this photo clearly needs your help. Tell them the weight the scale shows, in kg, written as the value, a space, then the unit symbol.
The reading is 70 kg
